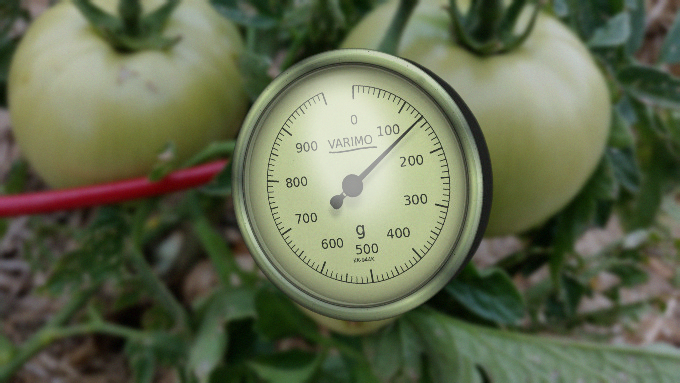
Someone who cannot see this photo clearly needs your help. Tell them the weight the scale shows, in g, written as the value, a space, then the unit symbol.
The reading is 140 g
